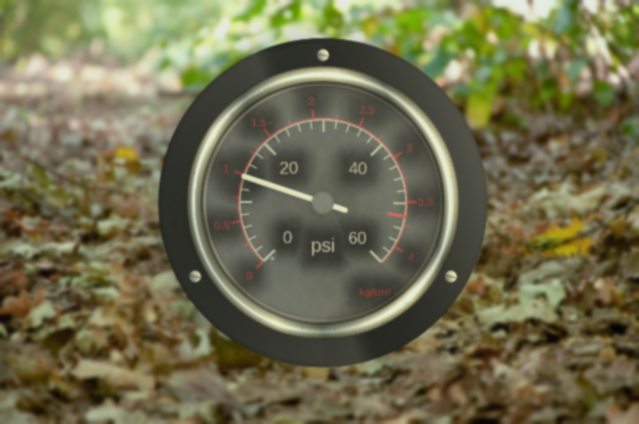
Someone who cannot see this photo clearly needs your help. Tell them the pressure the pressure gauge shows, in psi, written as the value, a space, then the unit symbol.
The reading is 14 psi
